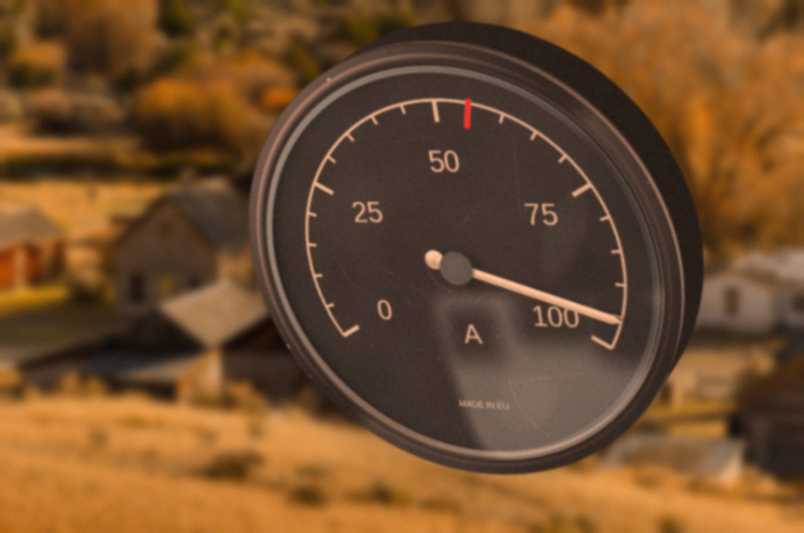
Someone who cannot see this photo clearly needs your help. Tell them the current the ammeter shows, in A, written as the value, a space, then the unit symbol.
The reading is 95 A
